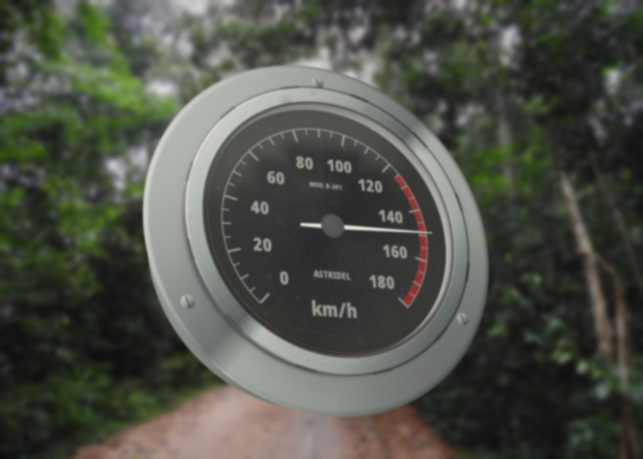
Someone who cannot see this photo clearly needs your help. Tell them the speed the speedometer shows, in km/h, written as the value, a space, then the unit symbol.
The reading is 150 km/h
